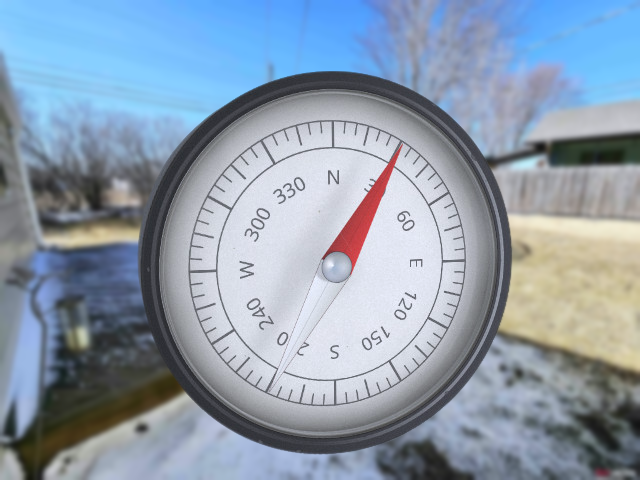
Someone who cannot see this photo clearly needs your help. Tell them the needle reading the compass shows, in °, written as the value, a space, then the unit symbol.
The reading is 30 °
